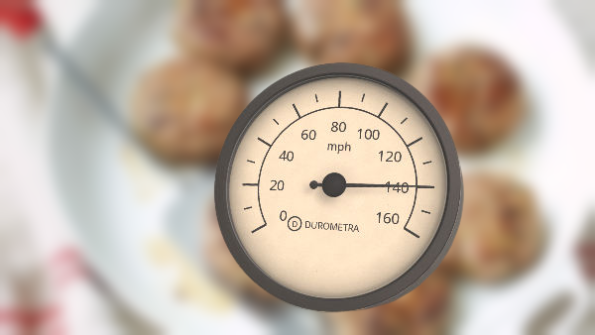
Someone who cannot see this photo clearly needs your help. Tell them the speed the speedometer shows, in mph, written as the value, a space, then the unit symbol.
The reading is 140 mph
